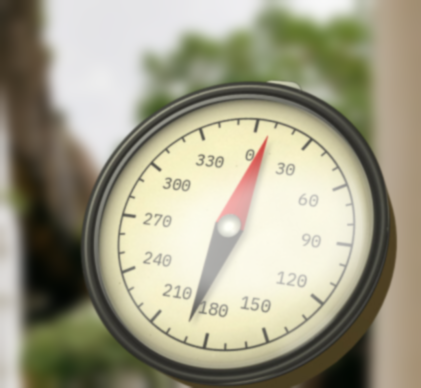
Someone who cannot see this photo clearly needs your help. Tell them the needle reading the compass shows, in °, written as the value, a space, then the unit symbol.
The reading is 10 °
